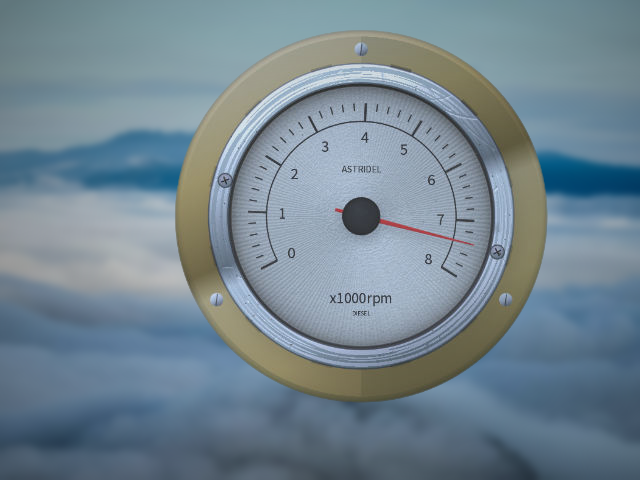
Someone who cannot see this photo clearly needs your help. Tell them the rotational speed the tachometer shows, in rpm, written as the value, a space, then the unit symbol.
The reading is 7400 rpm
